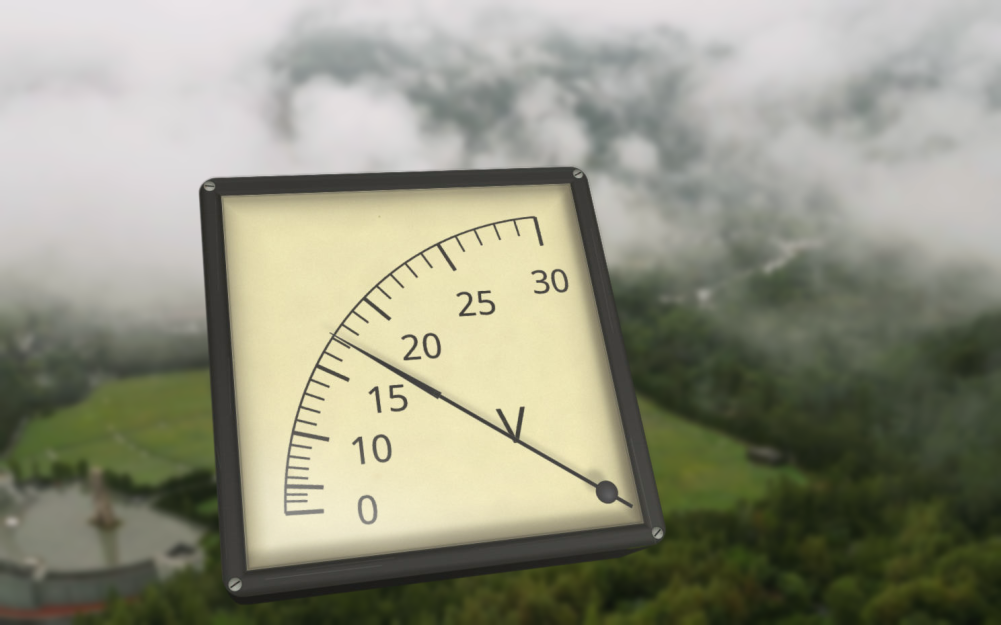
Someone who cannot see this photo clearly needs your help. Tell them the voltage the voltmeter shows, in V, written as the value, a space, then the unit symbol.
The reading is 17 V
